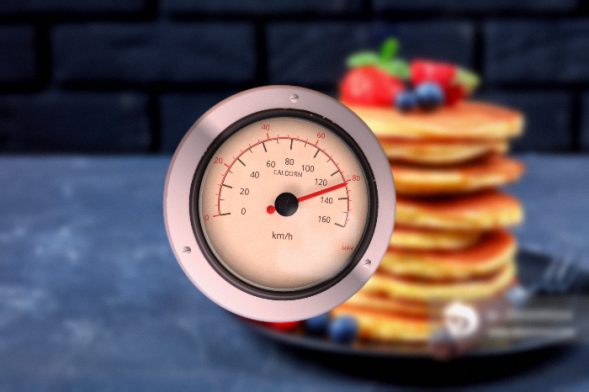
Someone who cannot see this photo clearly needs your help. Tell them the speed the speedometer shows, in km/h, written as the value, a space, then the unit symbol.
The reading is 130 km/h
